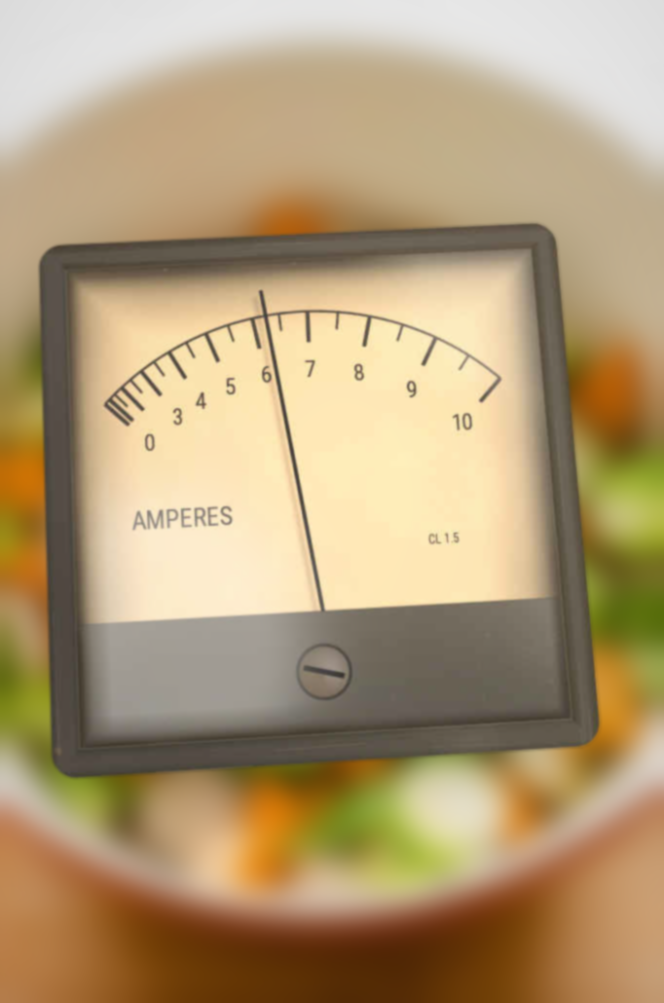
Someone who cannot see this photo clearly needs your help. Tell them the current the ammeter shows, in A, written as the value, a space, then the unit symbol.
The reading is 6.25 A
